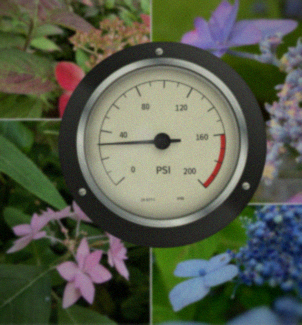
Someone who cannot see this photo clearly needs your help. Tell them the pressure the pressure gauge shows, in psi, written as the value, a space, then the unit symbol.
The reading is 30 psi
